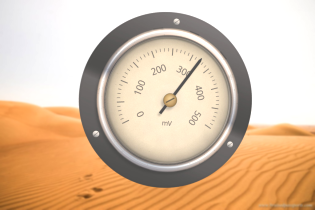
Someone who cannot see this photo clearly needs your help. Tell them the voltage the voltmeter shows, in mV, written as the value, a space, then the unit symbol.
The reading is 320 mV
